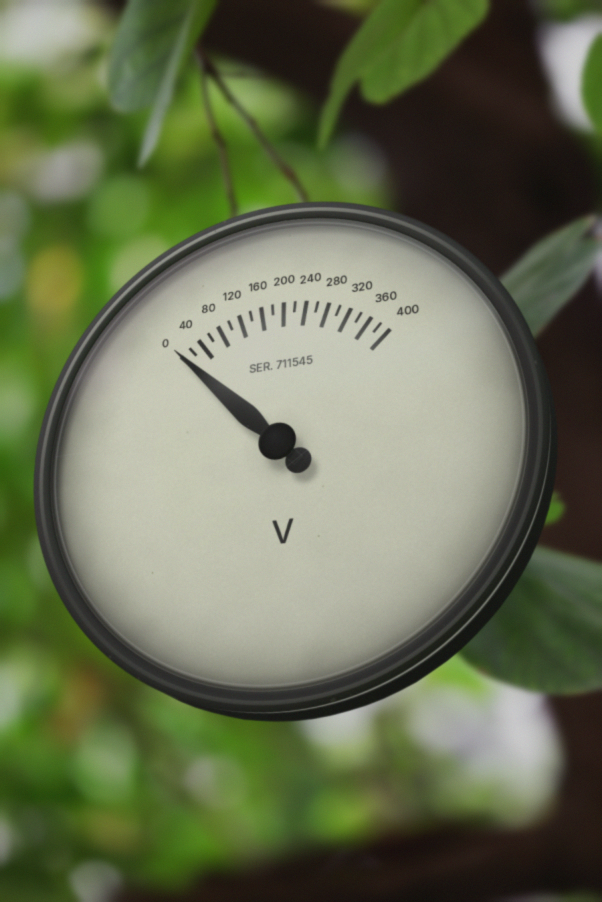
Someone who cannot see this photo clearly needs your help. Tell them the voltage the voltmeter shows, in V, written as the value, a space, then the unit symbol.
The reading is 0 V
